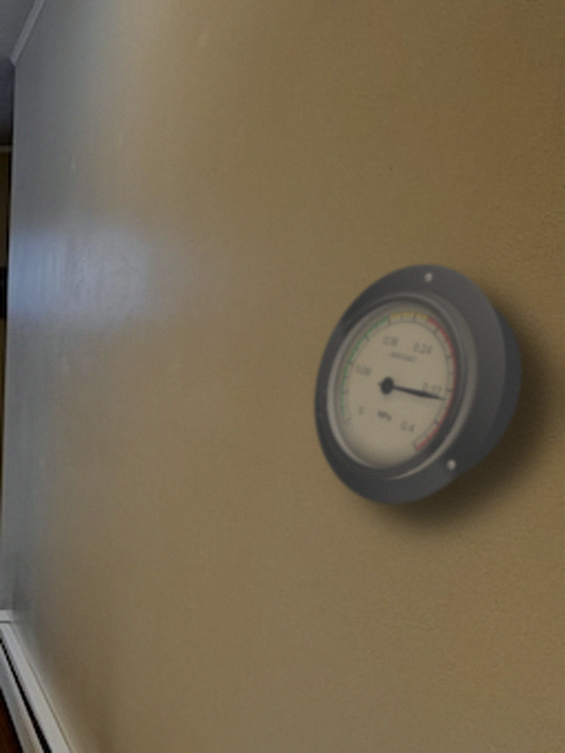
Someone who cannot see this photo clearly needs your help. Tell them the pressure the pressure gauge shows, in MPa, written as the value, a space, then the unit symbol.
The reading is 0.33 MPa
